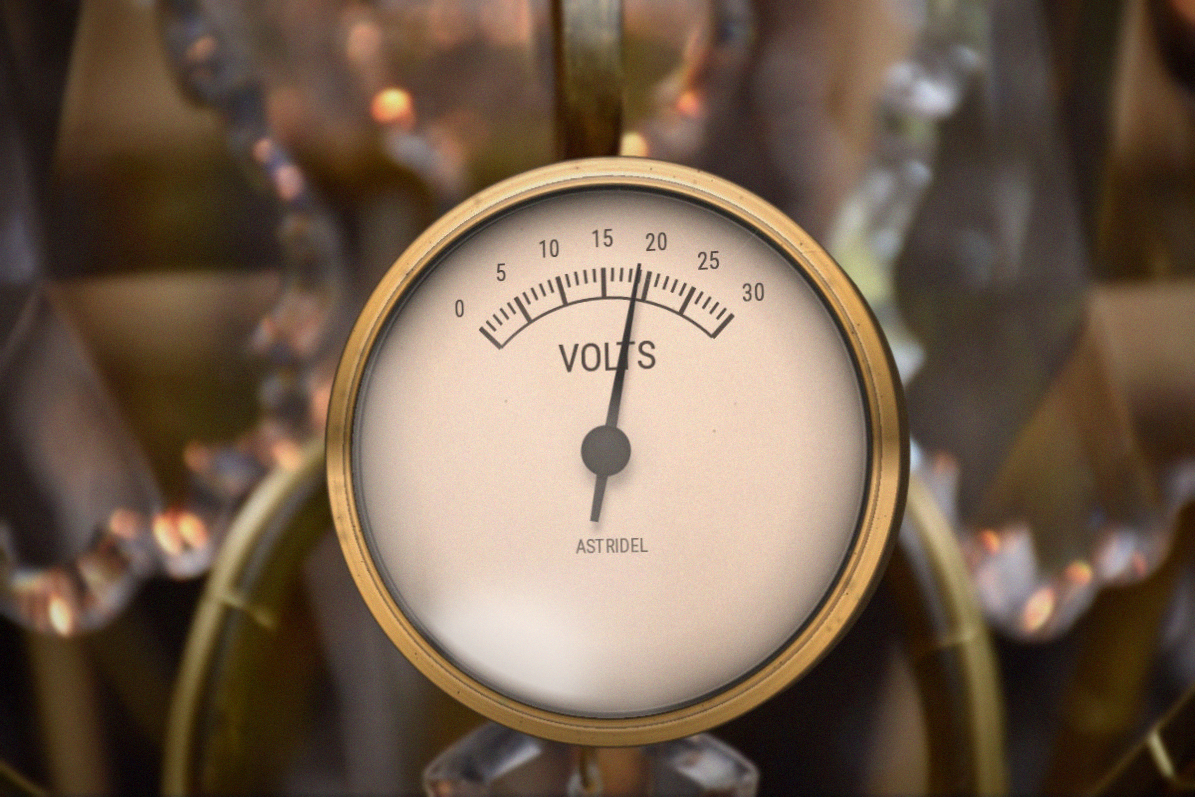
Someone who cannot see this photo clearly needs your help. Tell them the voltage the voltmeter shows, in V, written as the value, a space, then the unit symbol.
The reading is 19 V
